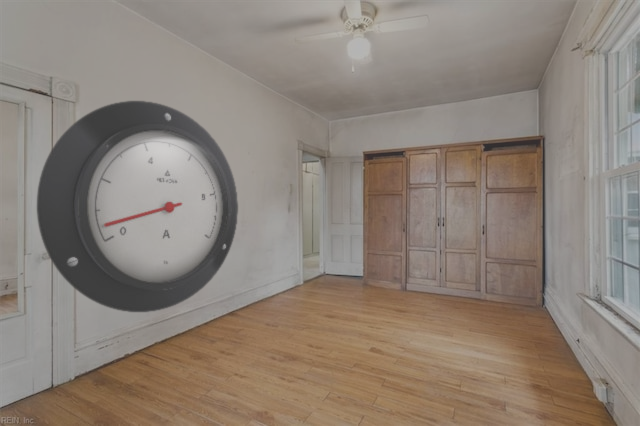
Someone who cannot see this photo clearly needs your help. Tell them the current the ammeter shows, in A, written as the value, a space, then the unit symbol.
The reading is 0.5 A
